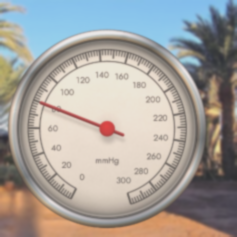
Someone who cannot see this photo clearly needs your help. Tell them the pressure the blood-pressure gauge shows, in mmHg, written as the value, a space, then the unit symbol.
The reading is 80 mmHg
